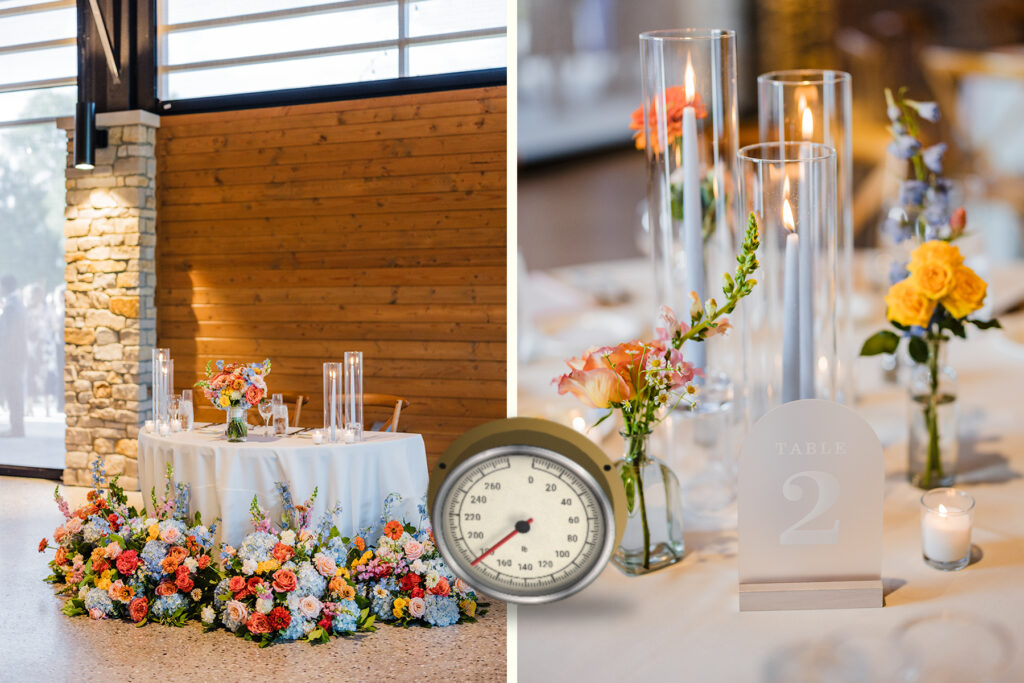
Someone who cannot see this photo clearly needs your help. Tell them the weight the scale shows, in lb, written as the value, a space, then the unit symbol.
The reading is 180 lb
